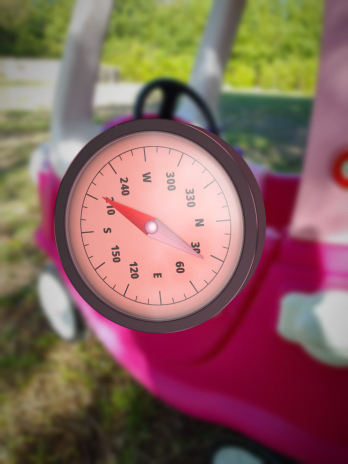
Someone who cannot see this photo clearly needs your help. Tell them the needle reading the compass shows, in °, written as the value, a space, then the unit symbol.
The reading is 215 °
